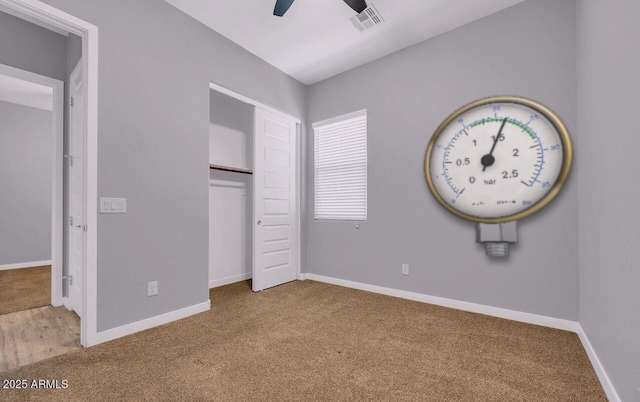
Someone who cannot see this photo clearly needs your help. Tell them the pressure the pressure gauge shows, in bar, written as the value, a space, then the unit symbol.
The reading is 1.5 bar
